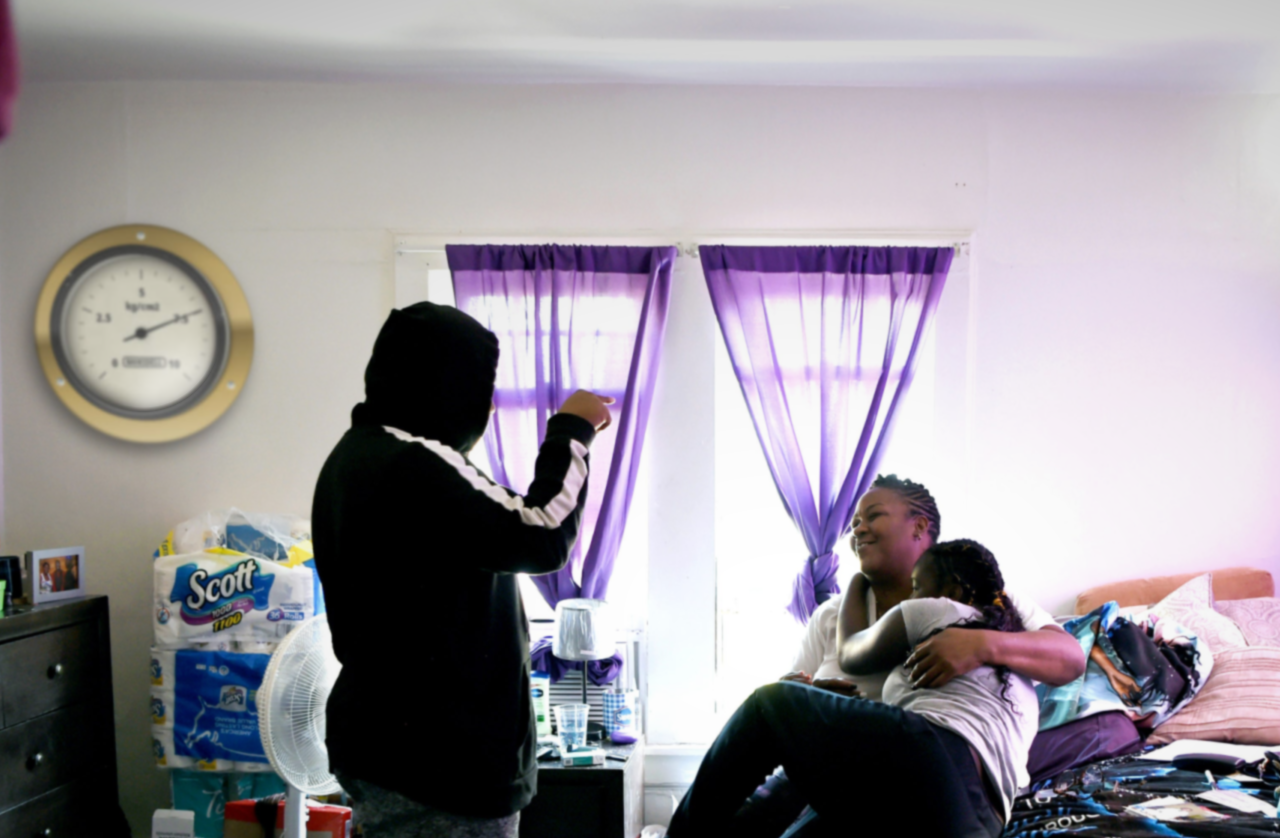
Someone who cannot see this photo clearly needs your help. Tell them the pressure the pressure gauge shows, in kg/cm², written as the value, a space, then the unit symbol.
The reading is 7.5 kg/cm²
